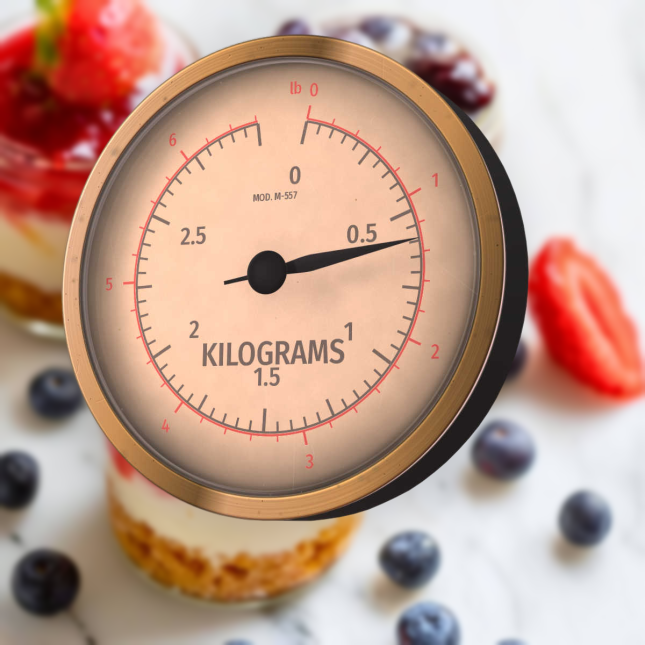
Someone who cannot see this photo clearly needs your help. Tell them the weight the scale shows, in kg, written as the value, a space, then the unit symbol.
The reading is 0.6 kg
